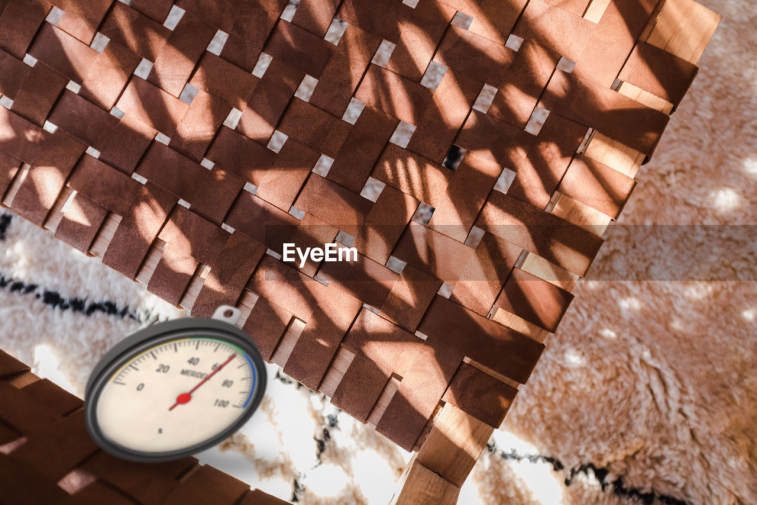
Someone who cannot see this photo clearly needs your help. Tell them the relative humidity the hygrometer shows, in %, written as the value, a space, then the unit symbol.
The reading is 60 %
